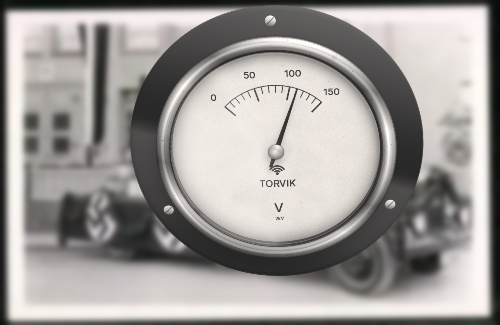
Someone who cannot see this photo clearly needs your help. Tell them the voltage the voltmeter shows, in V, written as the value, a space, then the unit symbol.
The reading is 110 V
